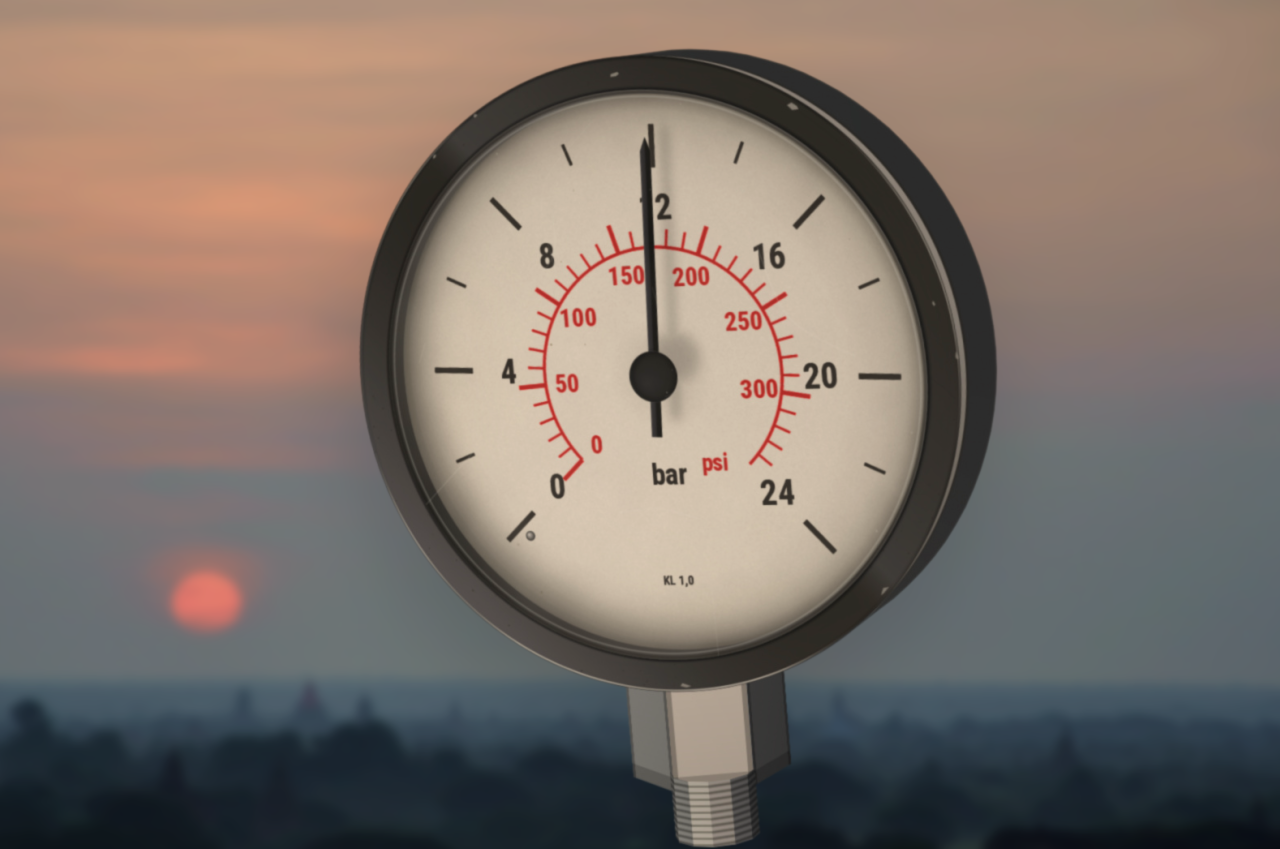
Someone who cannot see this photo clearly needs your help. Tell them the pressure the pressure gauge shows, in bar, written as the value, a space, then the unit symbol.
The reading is 12 bar
